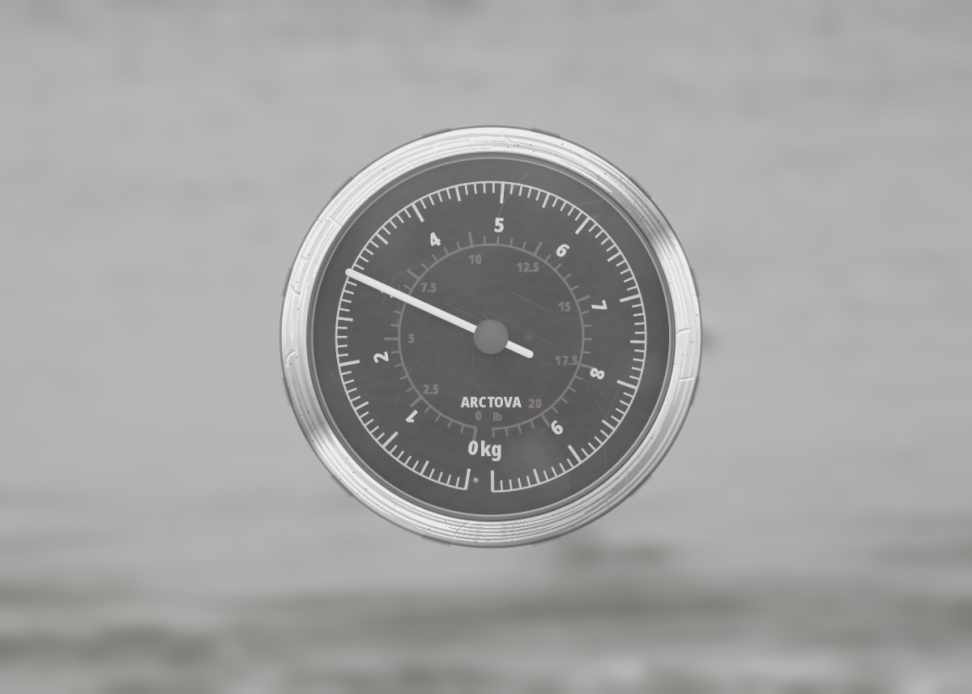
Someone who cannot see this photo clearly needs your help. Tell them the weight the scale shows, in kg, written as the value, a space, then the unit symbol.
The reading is 3 kg
